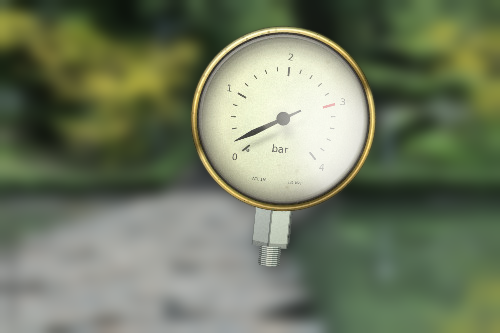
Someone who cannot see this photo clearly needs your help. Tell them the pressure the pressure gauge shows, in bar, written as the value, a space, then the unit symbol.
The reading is 0.2 bar
